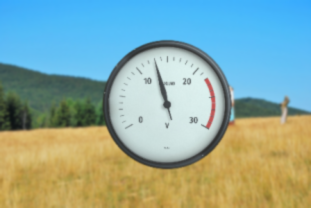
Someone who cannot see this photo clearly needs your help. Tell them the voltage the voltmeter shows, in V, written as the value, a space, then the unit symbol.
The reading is 13 V
